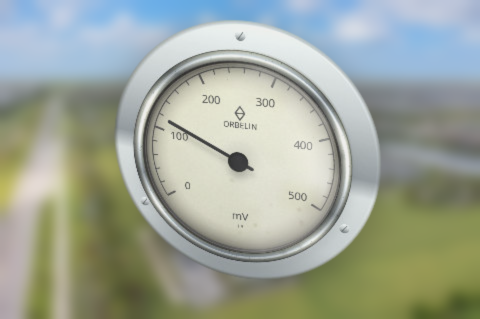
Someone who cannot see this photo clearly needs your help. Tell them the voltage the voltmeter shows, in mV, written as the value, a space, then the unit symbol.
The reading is 120 mV
